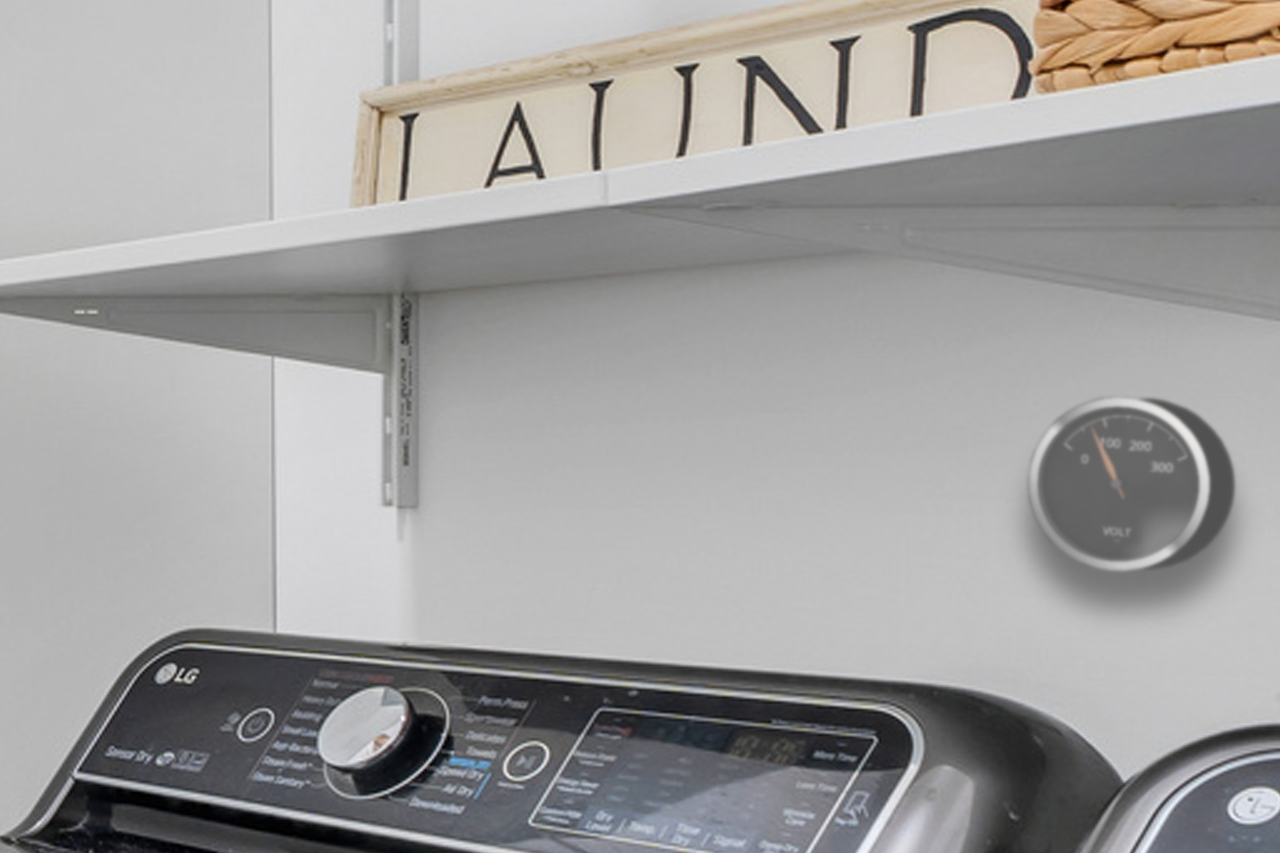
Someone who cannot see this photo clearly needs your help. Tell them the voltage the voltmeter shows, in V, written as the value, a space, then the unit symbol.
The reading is 75 V
